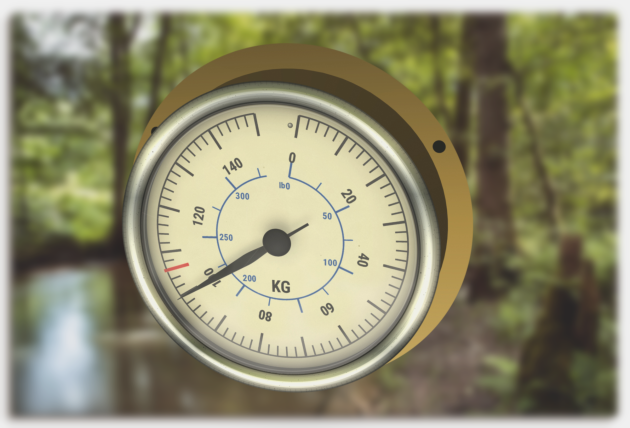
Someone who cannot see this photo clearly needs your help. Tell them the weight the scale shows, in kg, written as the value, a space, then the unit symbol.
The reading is 100 kg
